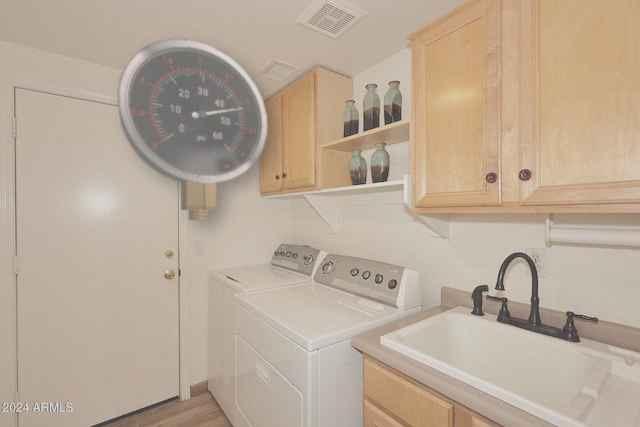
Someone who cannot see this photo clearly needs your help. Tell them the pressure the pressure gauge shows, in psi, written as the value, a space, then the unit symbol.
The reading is 45 psi
